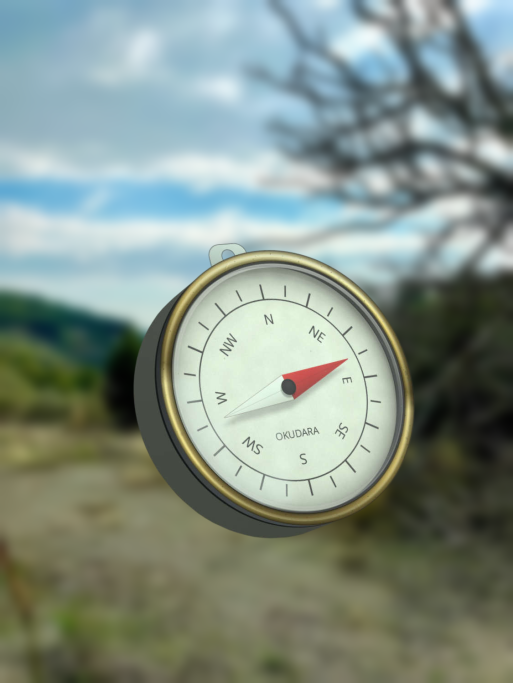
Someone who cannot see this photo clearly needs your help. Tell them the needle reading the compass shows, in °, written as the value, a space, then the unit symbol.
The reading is 75 °
